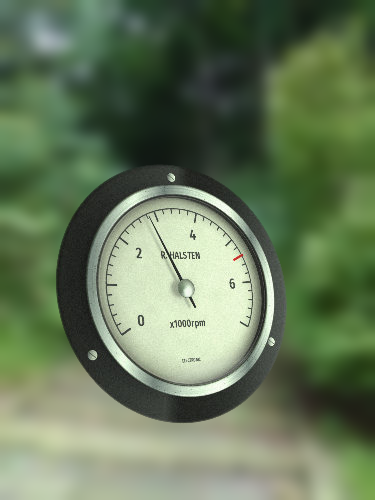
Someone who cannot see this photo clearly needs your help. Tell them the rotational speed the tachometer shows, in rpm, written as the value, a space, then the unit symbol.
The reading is 2800 rpm
